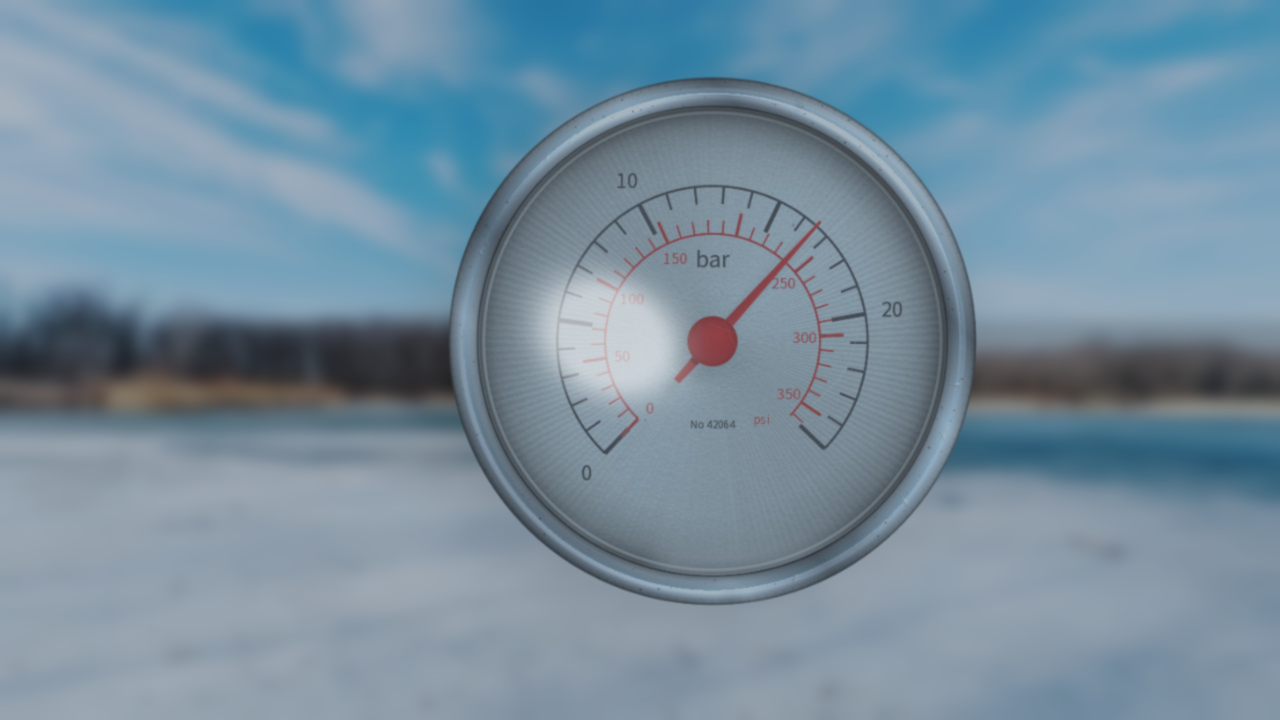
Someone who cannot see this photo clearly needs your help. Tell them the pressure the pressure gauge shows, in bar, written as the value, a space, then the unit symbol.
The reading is 16.5 bar
